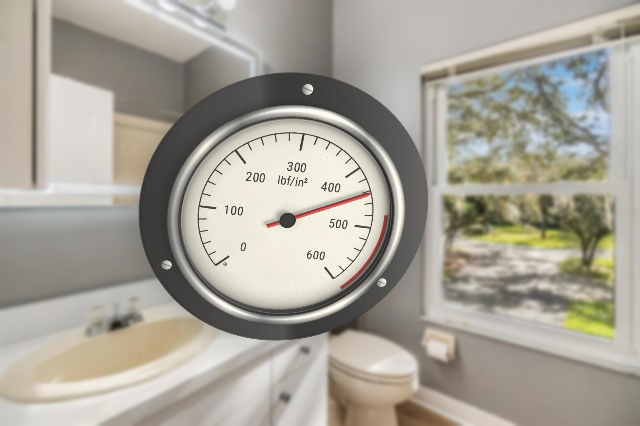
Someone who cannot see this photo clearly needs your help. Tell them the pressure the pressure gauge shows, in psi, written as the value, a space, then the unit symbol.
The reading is 440 psi
